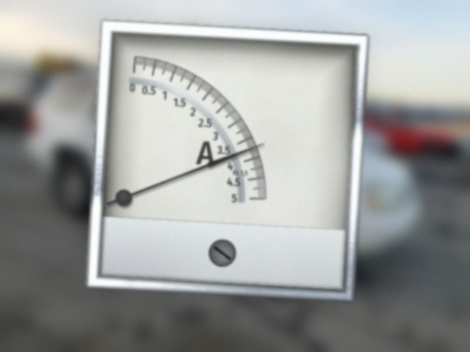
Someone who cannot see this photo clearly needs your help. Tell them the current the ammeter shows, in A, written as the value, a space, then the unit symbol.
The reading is 3.75 A
